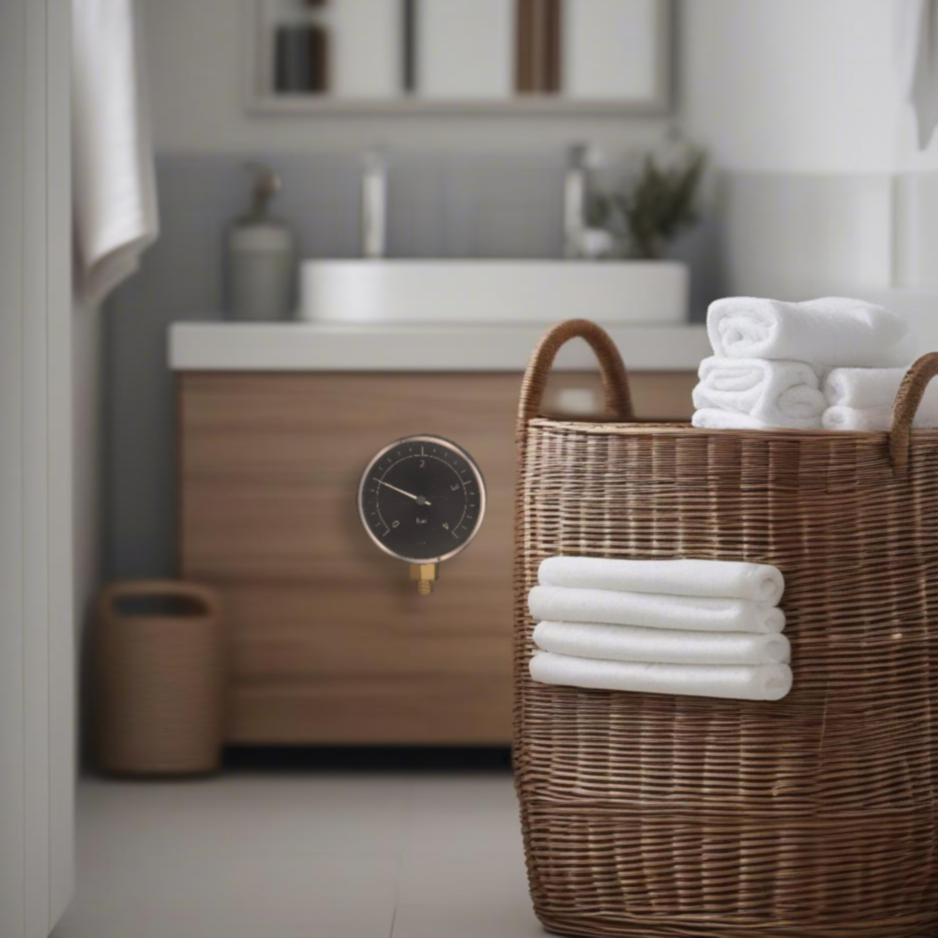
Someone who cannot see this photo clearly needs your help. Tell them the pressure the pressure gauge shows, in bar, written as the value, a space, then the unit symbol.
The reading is 1 bar
